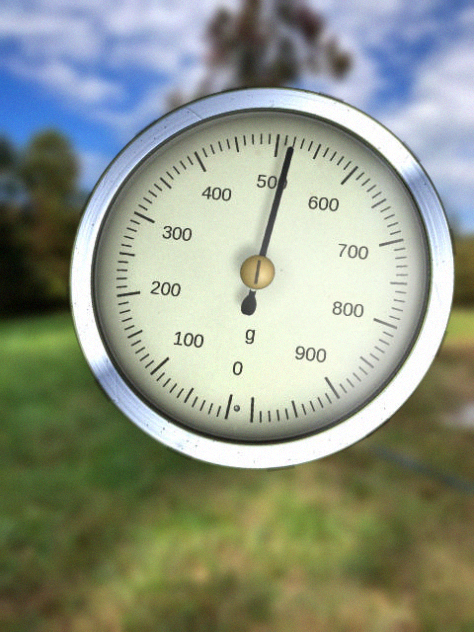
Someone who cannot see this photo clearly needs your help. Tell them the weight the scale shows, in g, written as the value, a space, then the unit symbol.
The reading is 520 g
